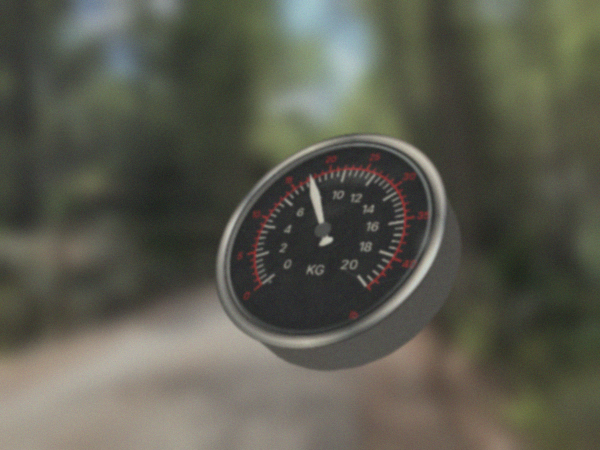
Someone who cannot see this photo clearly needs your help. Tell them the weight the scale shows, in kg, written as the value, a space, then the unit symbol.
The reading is 8 kg
